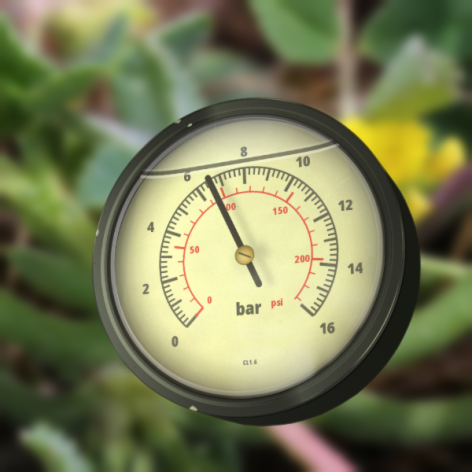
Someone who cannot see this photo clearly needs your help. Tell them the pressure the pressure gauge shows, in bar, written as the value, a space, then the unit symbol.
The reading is 6.6 bar
